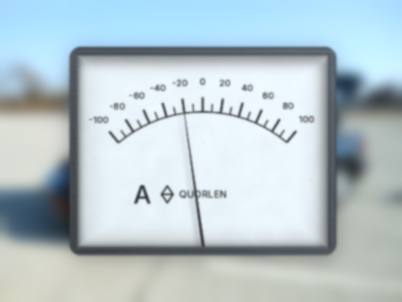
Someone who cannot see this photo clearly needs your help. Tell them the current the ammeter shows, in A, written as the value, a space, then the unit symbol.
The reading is -20 A
